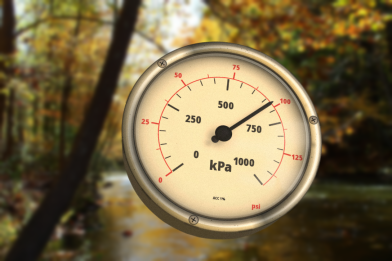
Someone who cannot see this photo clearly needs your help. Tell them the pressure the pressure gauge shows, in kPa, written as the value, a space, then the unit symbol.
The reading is 675 kPa
